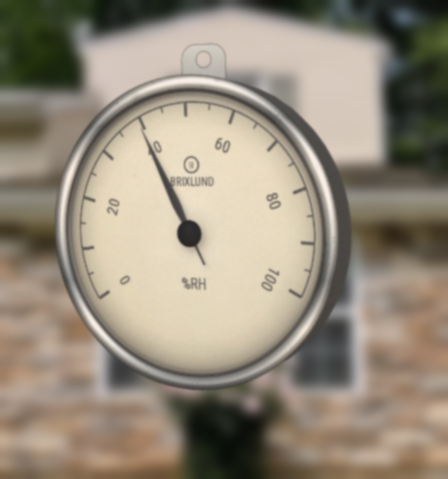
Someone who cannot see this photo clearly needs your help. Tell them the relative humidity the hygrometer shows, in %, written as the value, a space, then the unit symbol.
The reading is 40 %
